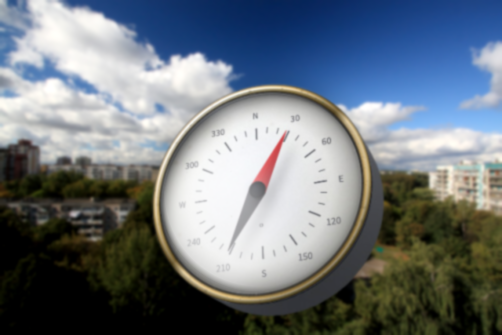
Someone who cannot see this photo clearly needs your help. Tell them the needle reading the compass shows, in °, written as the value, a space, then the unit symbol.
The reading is 30 °
